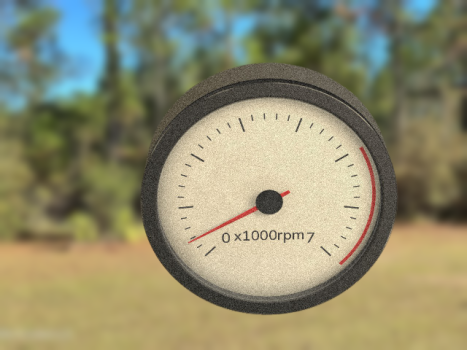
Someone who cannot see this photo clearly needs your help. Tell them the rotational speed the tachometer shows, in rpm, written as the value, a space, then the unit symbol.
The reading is 400 rpm
